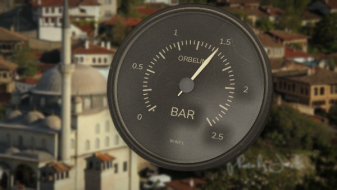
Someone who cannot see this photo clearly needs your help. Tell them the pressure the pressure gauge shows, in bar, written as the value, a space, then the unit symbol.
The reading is 1.5 bar
